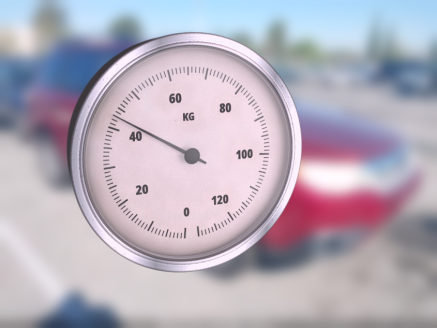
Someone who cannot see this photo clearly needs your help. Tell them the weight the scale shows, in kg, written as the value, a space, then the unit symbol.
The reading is 43 kg
